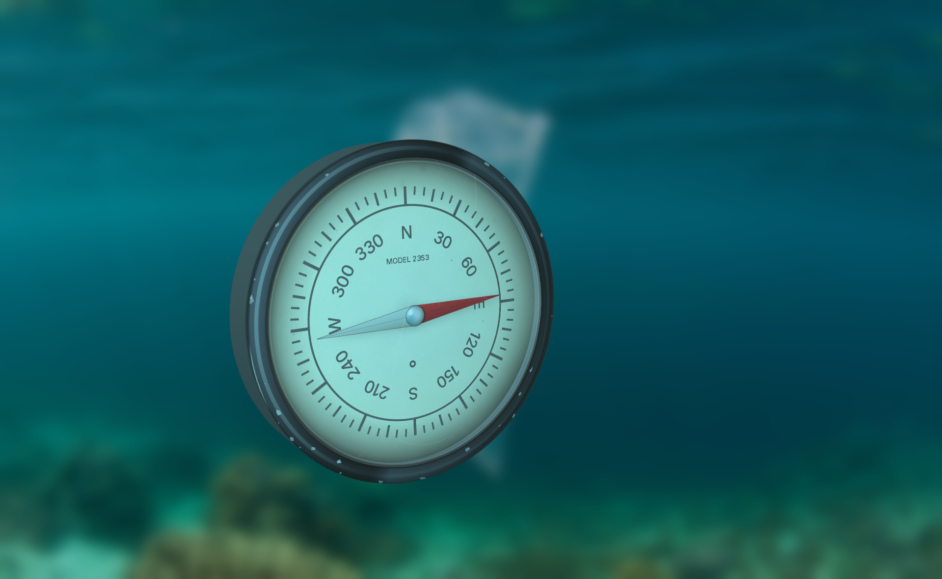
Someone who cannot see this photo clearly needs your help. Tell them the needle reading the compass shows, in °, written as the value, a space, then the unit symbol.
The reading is 85 °
